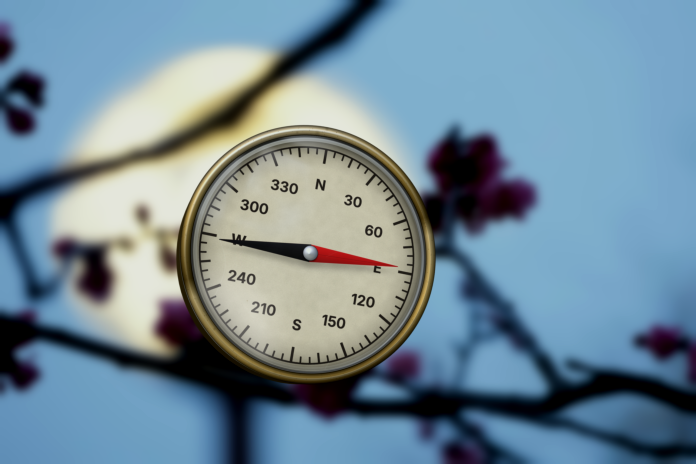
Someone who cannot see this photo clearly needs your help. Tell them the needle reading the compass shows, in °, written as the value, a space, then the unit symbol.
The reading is 87.5 °
